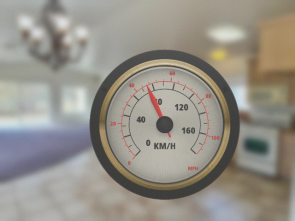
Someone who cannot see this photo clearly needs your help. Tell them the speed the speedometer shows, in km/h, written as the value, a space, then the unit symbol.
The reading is 75 km/h
